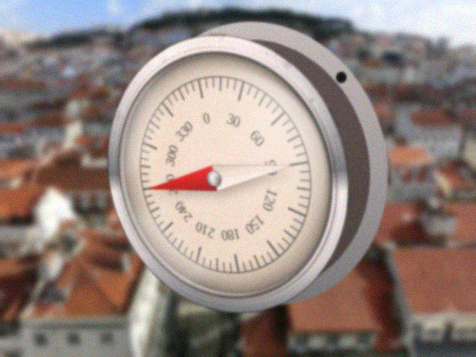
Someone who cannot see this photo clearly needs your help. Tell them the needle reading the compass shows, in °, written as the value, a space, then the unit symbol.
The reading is 270 °
